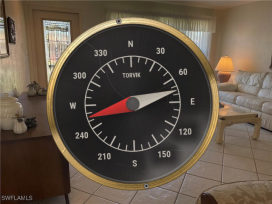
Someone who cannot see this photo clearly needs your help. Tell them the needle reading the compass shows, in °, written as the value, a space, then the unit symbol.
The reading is 255 °
